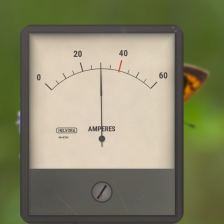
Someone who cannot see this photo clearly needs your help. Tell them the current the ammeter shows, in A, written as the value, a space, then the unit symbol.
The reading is 30 A
